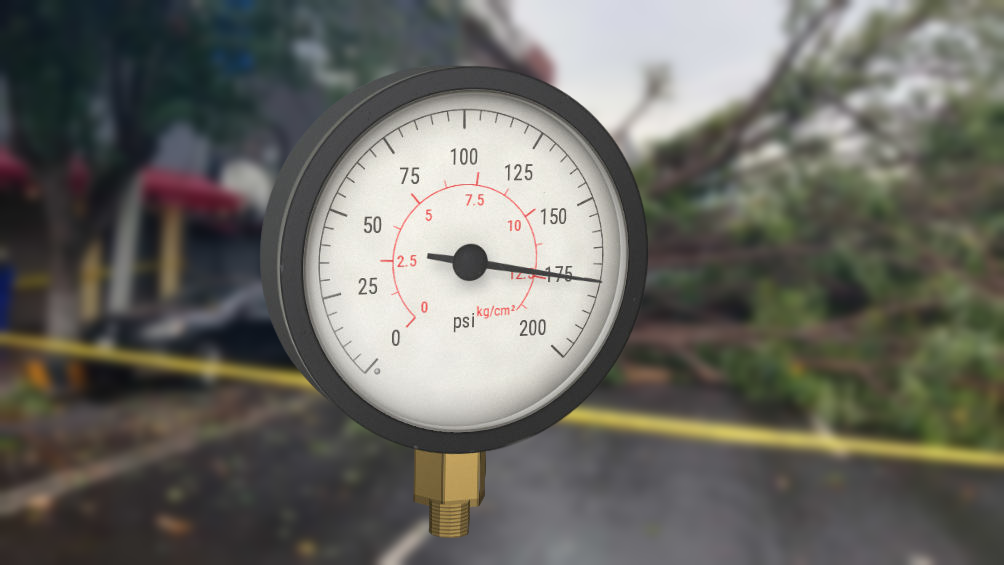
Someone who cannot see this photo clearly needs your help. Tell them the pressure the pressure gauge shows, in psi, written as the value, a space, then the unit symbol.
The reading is 175 psi
